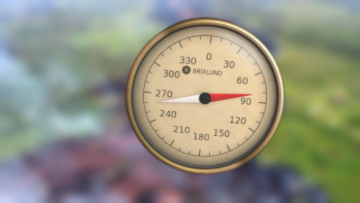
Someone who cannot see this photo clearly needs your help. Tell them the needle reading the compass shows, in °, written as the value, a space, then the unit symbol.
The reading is 80 °
